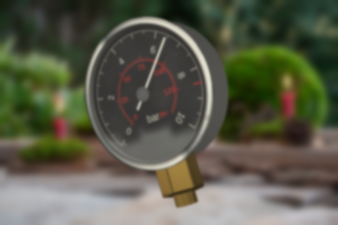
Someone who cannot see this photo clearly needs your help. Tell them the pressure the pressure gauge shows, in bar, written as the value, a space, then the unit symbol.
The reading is 6.5 bar
